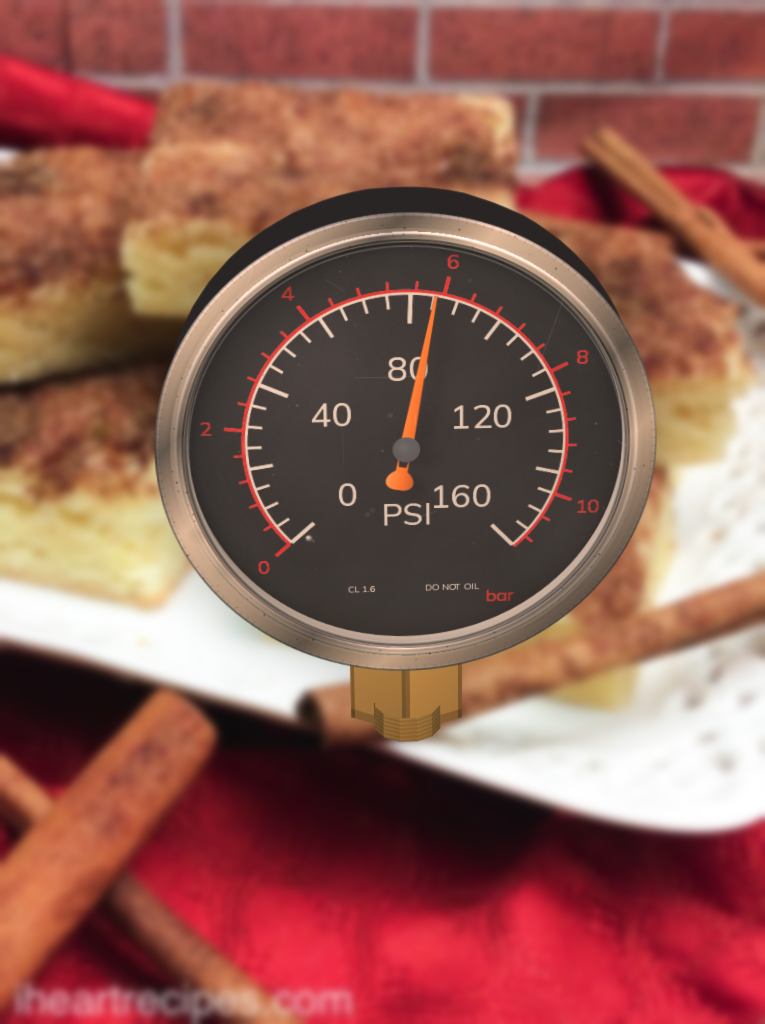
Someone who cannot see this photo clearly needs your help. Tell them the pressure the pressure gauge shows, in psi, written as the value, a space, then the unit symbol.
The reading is 85 psi
